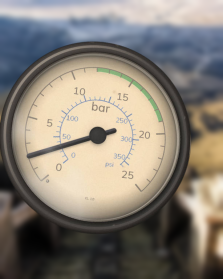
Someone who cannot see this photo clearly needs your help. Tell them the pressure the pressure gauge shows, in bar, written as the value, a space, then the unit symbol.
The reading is 2 bar
